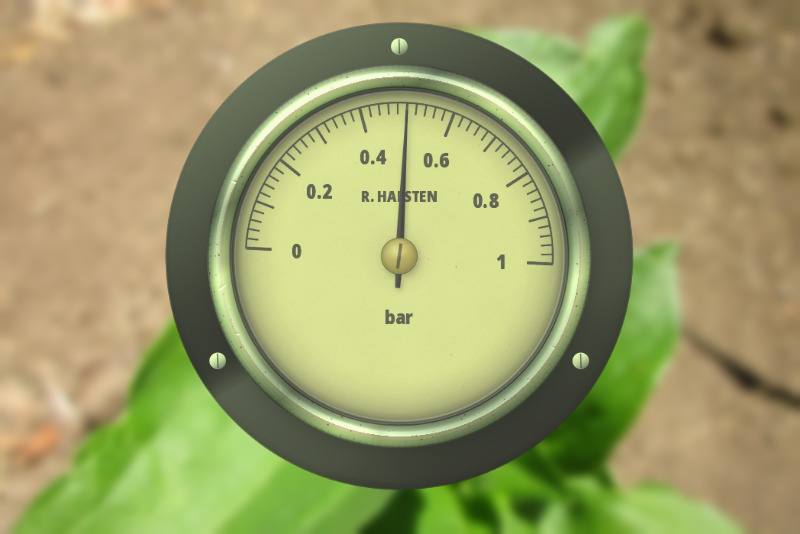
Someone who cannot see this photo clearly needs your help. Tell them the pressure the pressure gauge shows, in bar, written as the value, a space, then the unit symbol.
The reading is 0.5 bar
